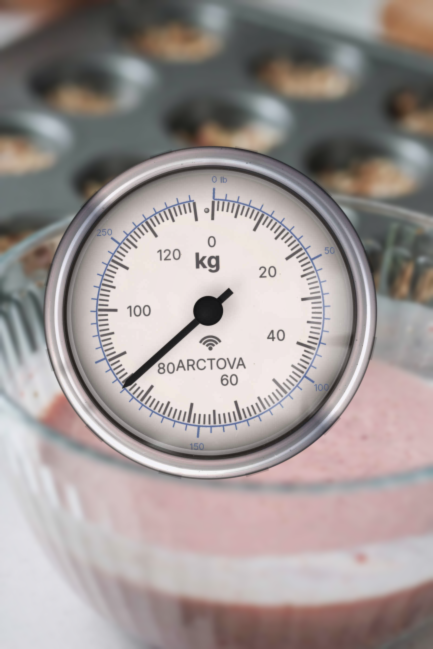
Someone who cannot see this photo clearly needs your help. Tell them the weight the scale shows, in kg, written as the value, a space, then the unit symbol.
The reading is 84 kg
